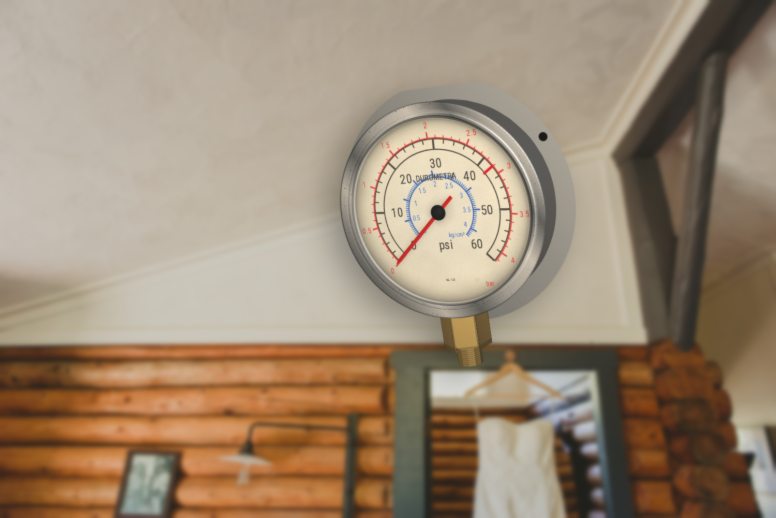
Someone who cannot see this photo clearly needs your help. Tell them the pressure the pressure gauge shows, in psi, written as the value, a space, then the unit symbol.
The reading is 0 psi
